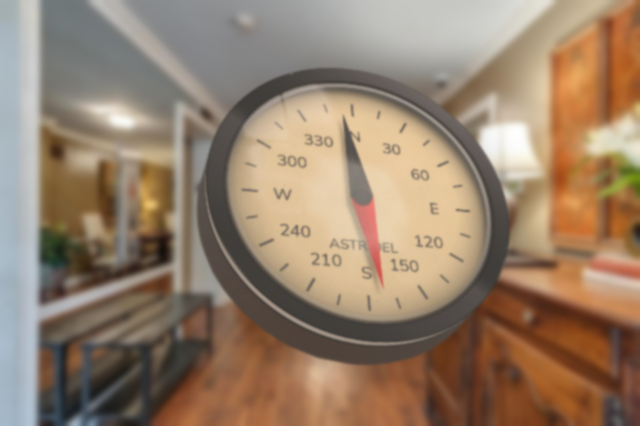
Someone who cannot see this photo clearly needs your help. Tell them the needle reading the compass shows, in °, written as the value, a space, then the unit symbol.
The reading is 172.5 °
